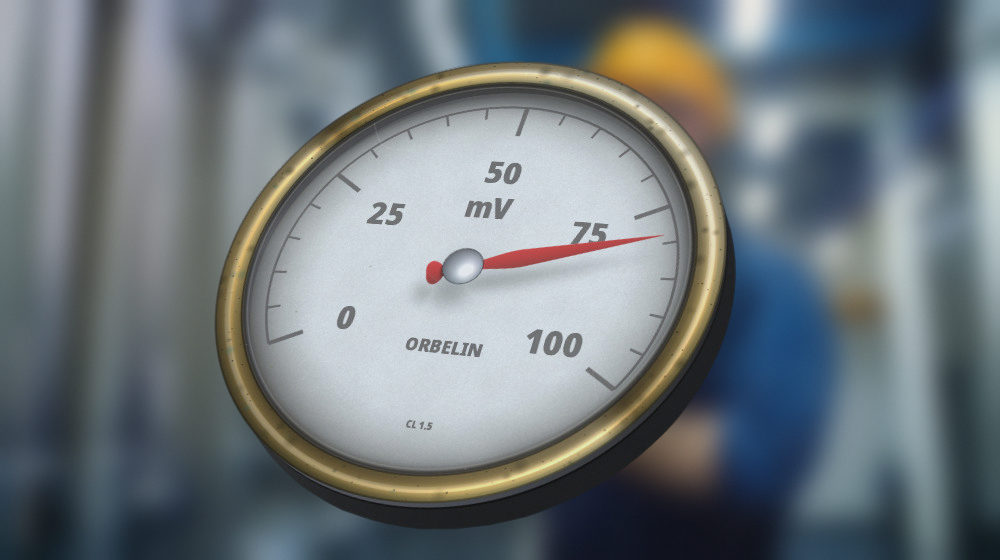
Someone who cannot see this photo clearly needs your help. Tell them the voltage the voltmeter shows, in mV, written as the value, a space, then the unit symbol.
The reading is 80 mV
